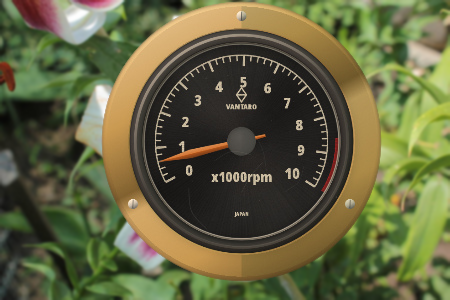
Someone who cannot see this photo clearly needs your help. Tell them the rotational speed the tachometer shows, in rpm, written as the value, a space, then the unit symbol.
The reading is 600 rpm
